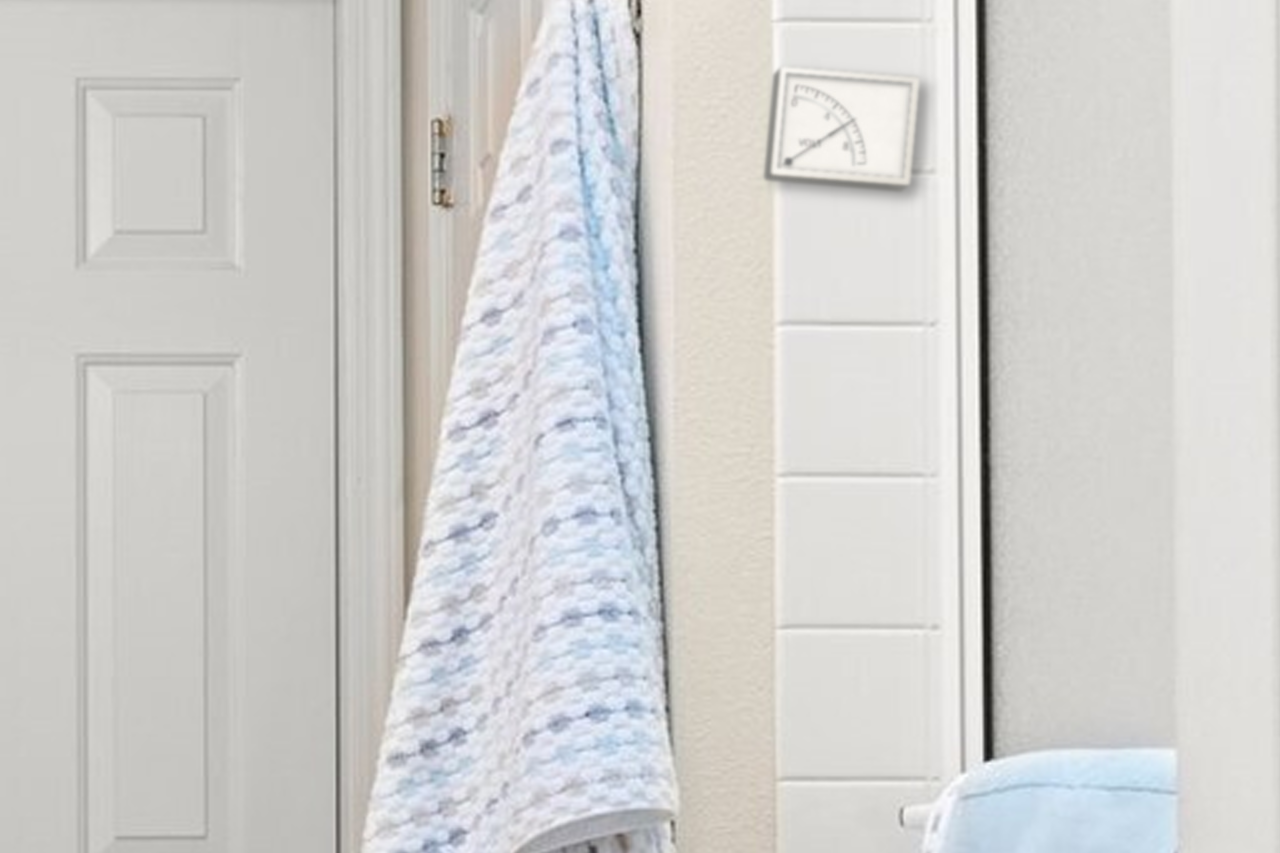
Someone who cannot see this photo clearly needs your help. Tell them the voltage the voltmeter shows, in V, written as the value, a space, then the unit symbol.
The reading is 6 V
